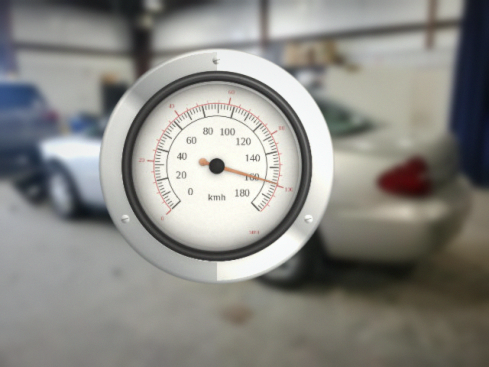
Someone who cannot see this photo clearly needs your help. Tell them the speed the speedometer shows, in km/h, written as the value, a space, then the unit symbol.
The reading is 160 km/h
